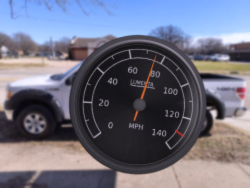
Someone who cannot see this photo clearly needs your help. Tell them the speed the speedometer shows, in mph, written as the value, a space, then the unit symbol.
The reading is 75 mph
